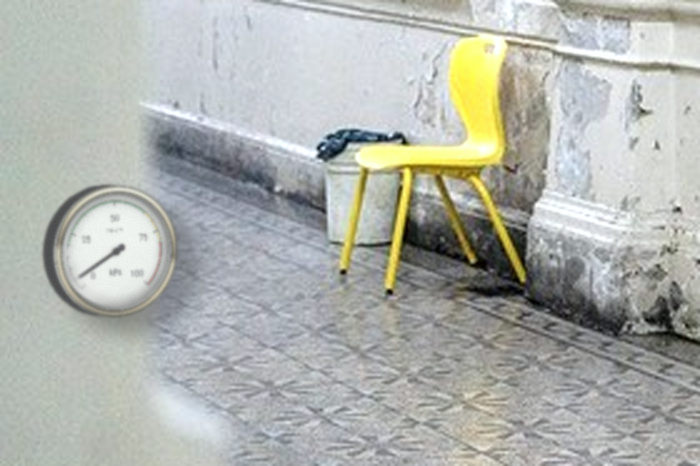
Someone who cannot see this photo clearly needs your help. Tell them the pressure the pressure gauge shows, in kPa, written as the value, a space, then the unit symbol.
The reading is 5 kPa
